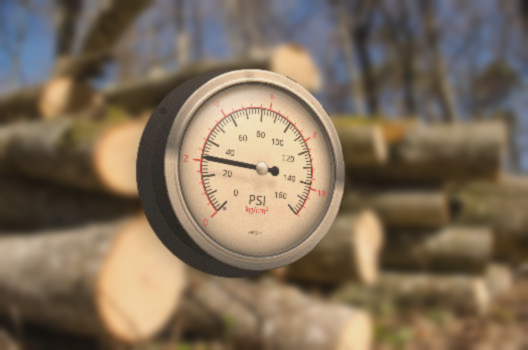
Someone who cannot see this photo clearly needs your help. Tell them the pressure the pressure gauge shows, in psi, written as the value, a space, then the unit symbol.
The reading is 30 psi
